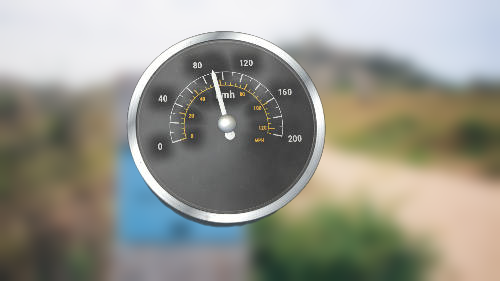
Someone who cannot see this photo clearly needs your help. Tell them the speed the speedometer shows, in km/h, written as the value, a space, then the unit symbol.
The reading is 90 km/h
